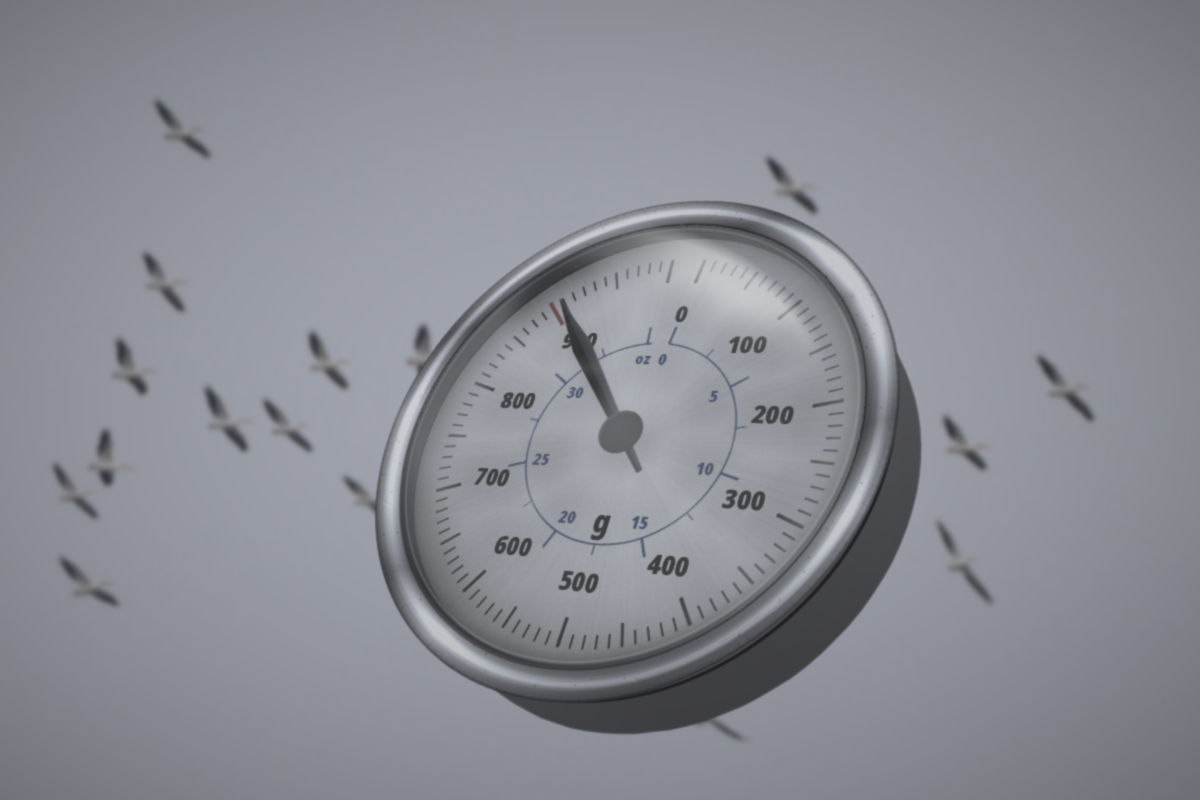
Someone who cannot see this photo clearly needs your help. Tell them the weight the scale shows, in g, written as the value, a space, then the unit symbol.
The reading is 900 g
